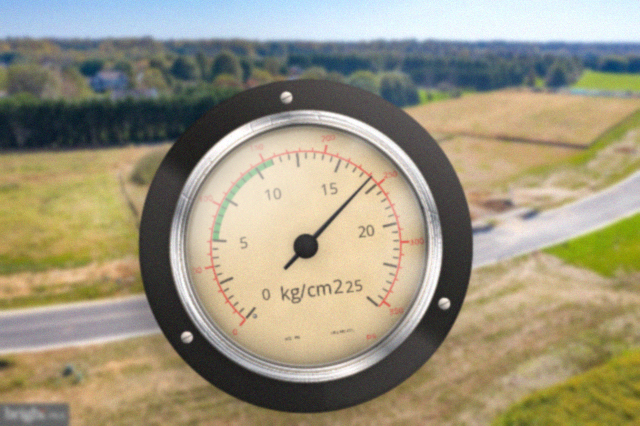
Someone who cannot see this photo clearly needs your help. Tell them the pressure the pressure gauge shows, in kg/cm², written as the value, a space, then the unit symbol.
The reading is 17 kg/cm²
